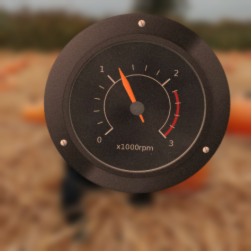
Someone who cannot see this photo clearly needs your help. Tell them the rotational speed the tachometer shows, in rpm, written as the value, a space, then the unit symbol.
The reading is 1200 rpm
